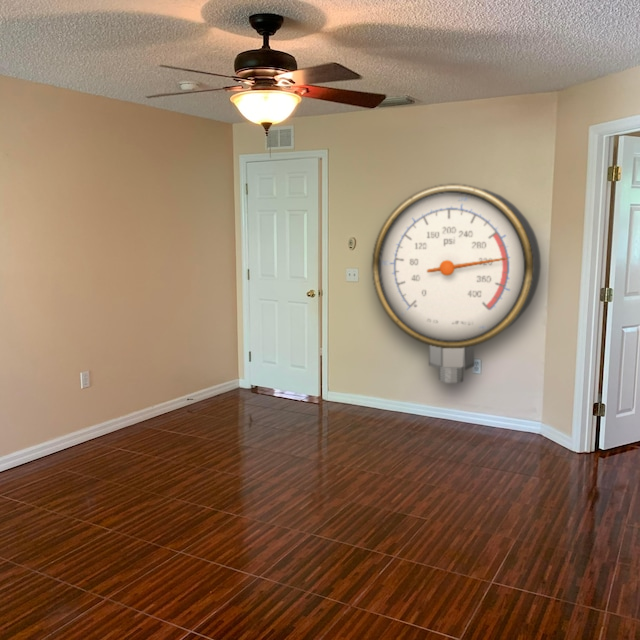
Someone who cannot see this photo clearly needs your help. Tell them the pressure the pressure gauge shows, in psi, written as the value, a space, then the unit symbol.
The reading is 320 psi
